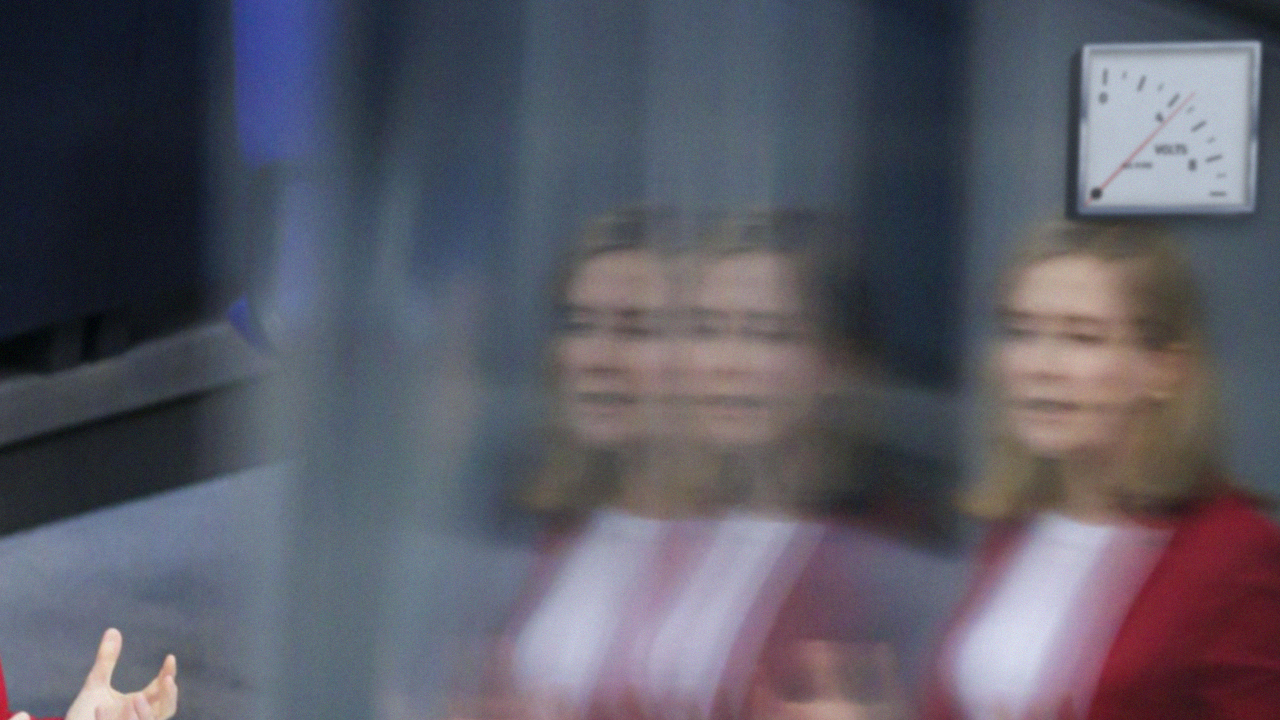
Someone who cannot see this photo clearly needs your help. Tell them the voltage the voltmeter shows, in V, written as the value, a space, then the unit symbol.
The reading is 4.5 V
